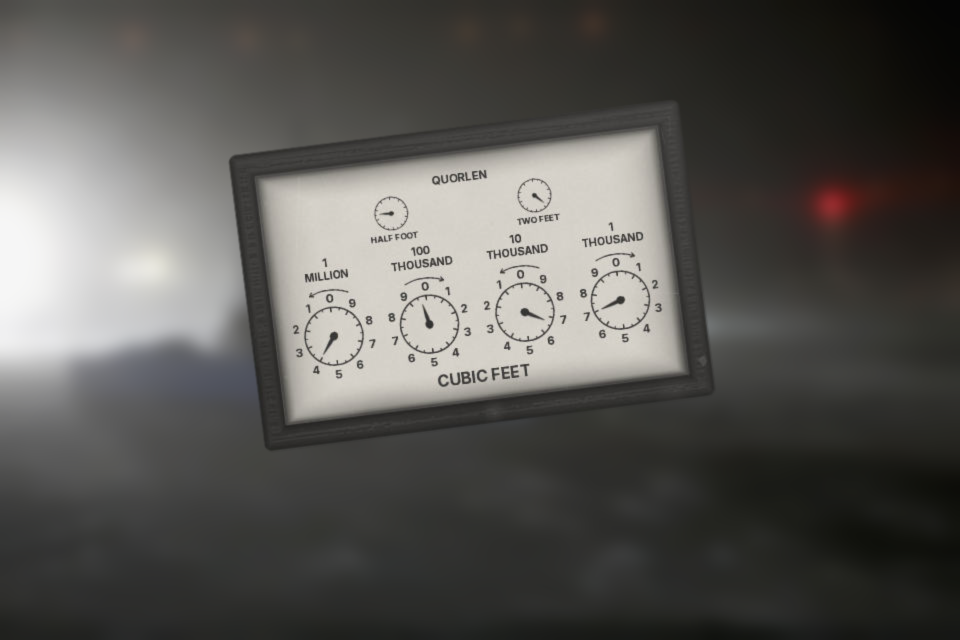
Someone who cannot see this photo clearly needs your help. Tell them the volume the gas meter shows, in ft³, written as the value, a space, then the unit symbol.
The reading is 396700 ft³
